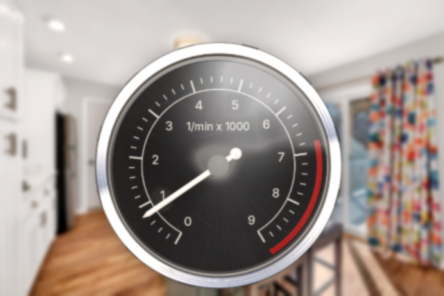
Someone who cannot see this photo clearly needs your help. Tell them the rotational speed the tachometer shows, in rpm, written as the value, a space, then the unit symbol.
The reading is 800 rpm
